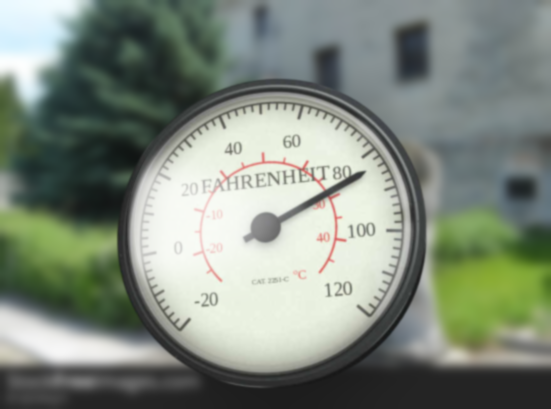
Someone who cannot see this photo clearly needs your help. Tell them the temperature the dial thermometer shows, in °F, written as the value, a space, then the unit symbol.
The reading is 84 °F
